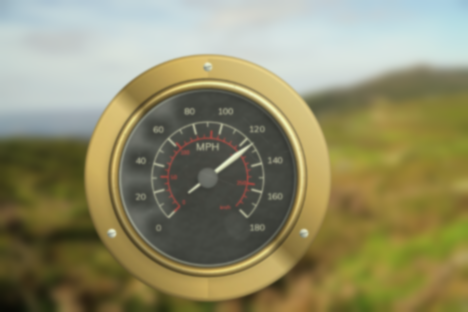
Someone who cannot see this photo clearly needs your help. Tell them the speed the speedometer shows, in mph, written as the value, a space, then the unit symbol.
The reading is 125 mph
